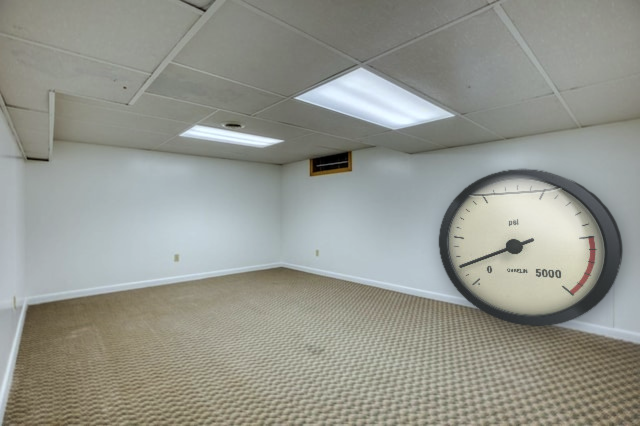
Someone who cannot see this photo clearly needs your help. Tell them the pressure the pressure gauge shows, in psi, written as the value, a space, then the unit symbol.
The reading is 400 psi
